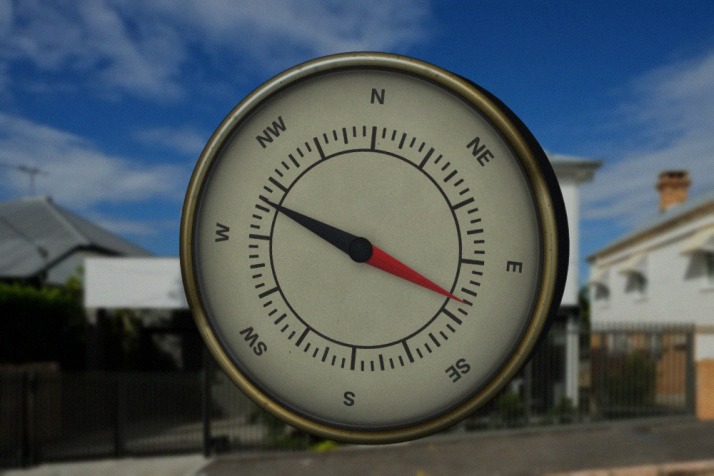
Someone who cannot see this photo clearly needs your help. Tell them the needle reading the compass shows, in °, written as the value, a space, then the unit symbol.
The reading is 110 °
